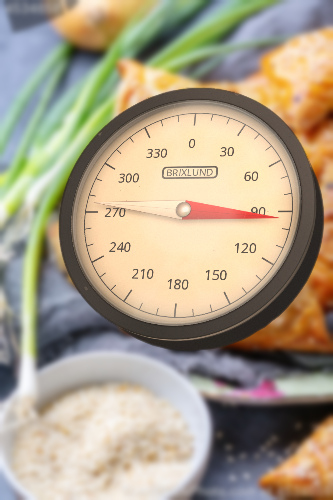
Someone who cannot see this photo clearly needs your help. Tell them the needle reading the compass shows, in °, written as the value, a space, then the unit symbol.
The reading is 95 °
